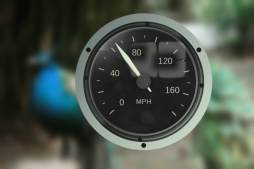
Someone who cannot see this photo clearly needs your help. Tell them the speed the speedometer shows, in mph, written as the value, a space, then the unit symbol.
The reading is 65 mph
